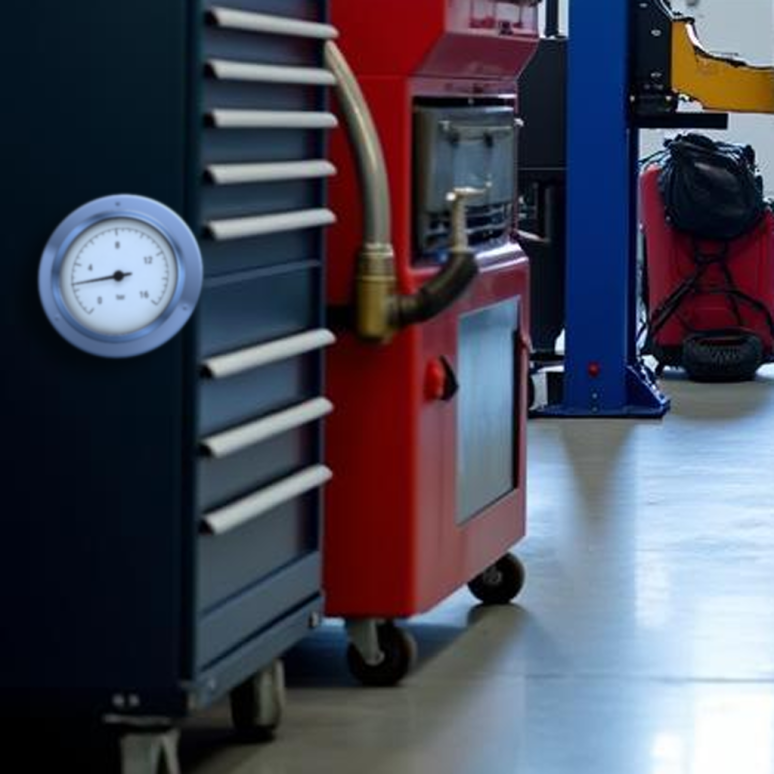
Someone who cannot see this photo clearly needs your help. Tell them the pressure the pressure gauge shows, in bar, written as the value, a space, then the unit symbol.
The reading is 2.5 bar
